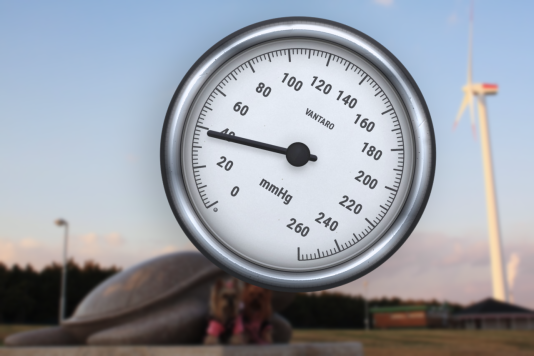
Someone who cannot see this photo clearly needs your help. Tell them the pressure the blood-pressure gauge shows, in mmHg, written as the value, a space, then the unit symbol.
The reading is 38 mmHg
